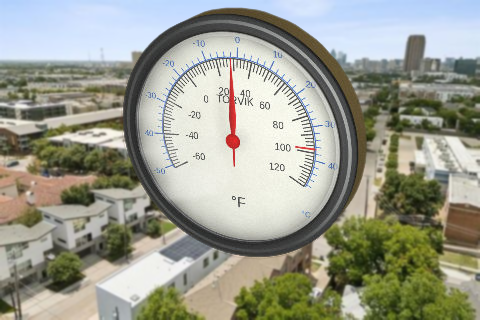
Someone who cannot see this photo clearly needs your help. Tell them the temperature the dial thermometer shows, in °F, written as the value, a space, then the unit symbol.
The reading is 30 °F
